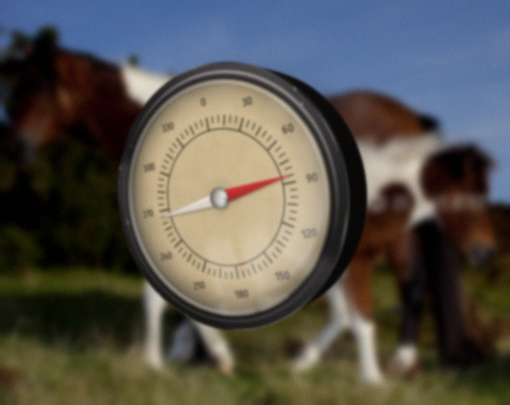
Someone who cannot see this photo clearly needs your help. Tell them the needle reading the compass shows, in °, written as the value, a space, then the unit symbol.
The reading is 85 °
